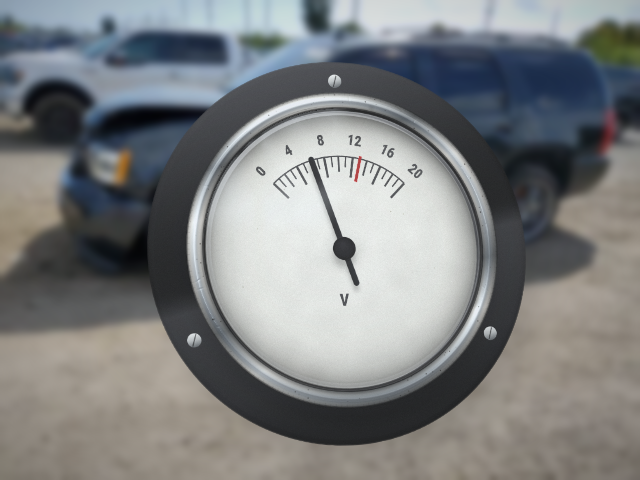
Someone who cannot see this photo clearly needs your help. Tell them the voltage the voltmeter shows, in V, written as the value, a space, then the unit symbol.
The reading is 6 V
